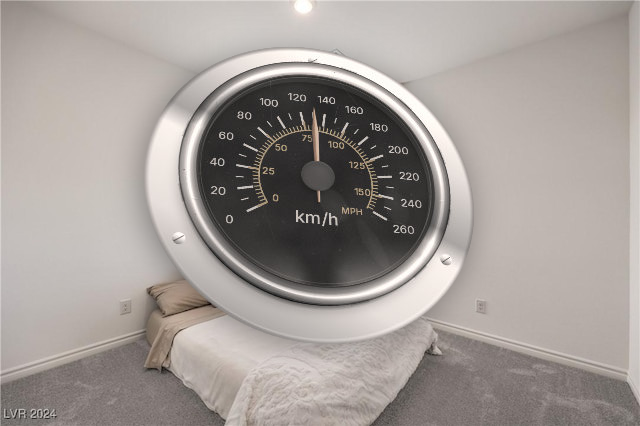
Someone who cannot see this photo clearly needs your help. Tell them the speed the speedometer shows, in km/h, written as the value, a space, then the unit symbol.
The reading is 130 km/h
